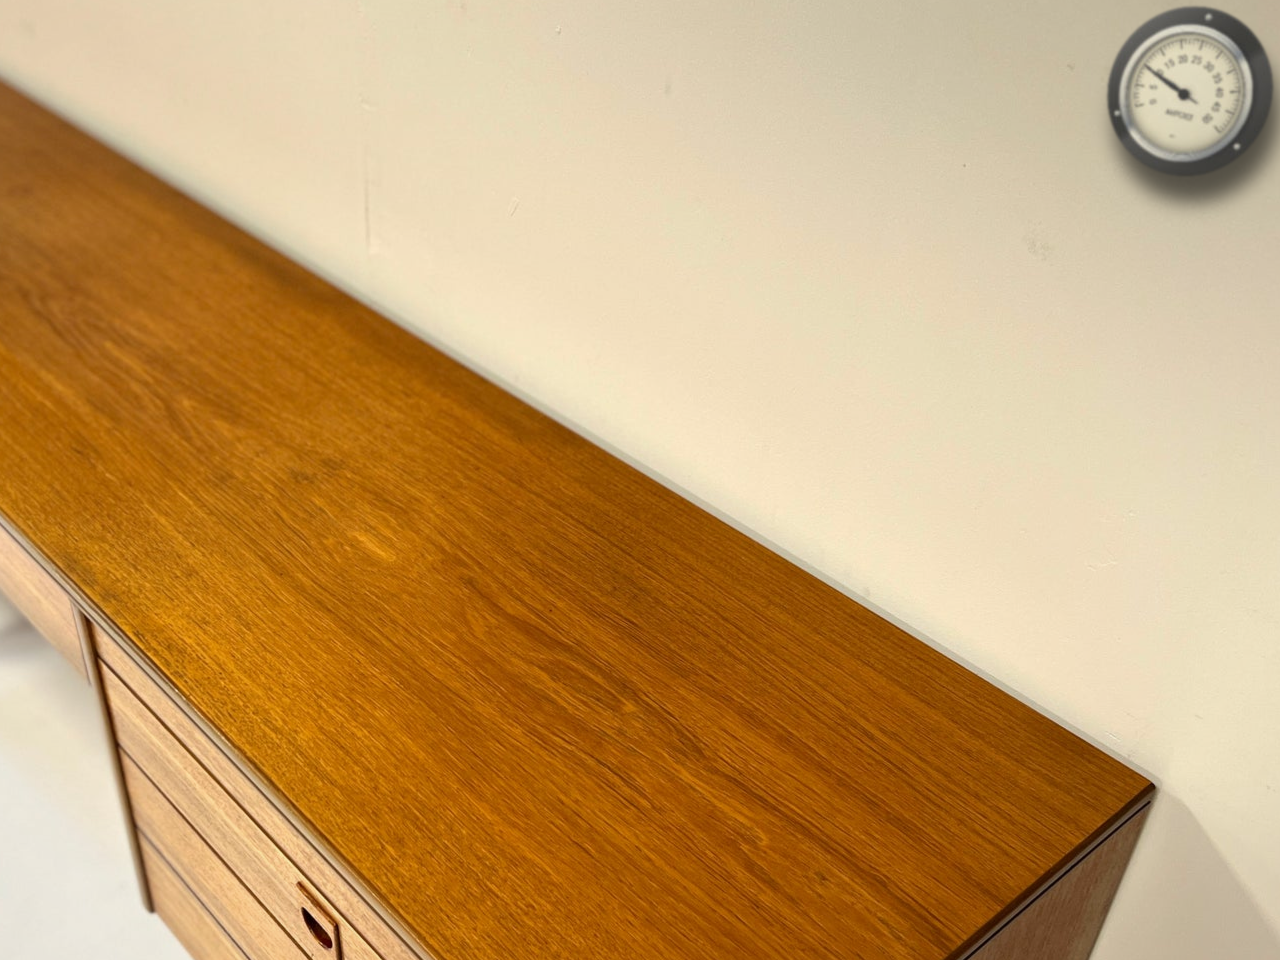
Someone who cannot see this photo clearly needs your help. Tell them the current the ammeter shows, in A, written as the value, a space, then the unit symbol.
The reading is 10 A
